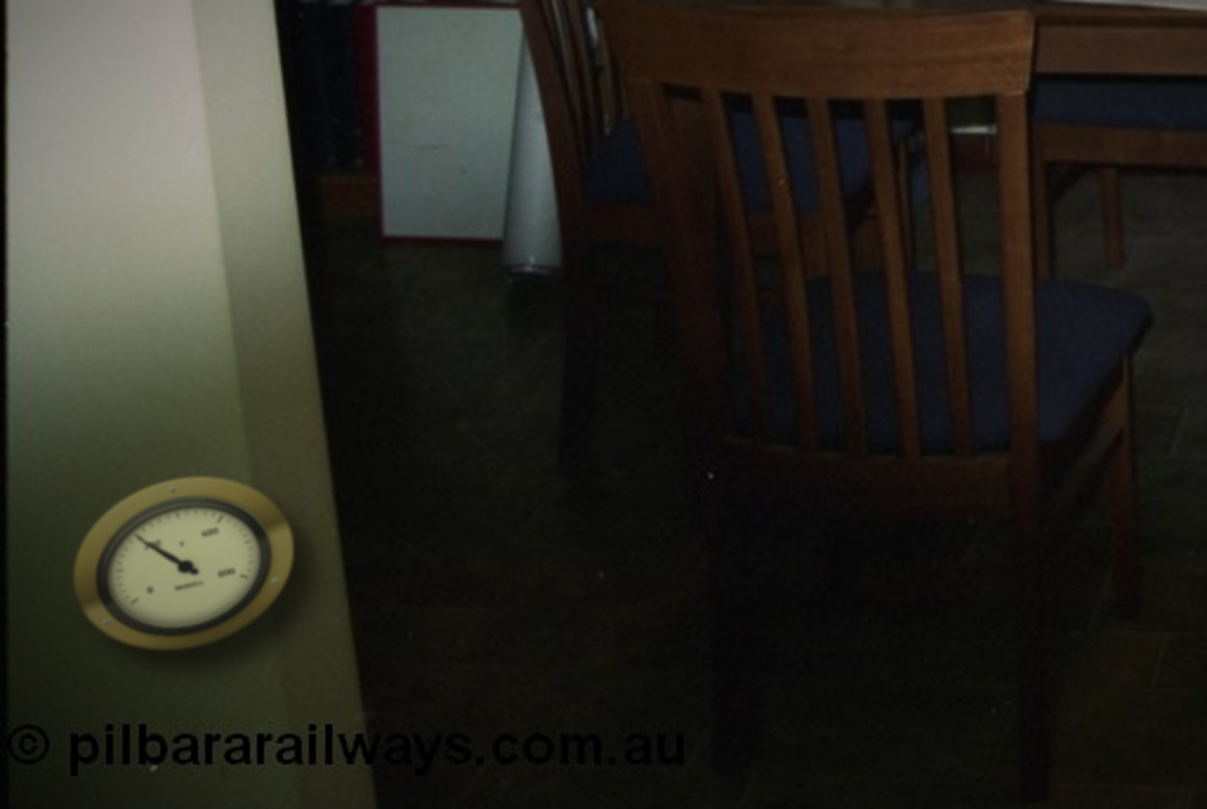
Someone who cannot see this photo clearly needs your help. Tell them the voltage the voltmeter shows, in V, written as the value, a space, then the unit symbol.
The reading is 200 V
